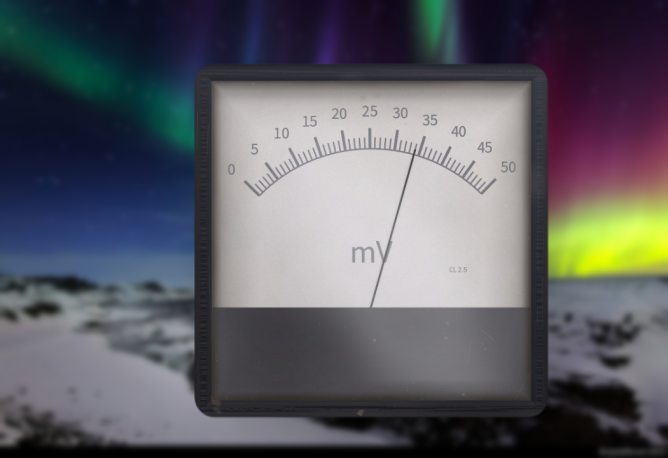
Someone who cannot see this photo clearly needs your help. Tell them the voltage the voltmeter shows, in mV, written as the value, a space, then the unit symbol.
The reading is 34 mV
